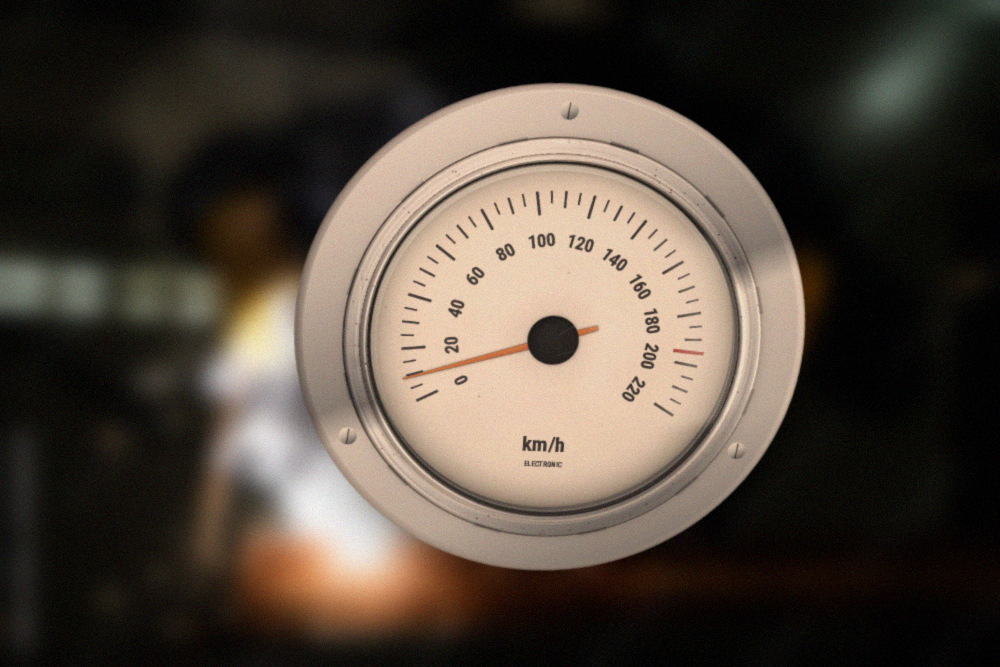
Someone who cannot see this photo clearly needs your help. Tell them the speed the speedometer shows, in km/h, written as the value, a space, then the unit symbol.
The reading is 10 km/h
